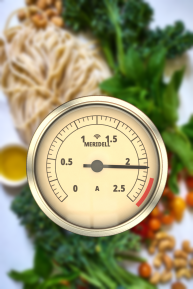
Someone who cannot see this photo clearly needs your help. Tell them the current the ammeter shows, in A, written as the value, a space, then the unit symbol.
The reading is 2.1 A
